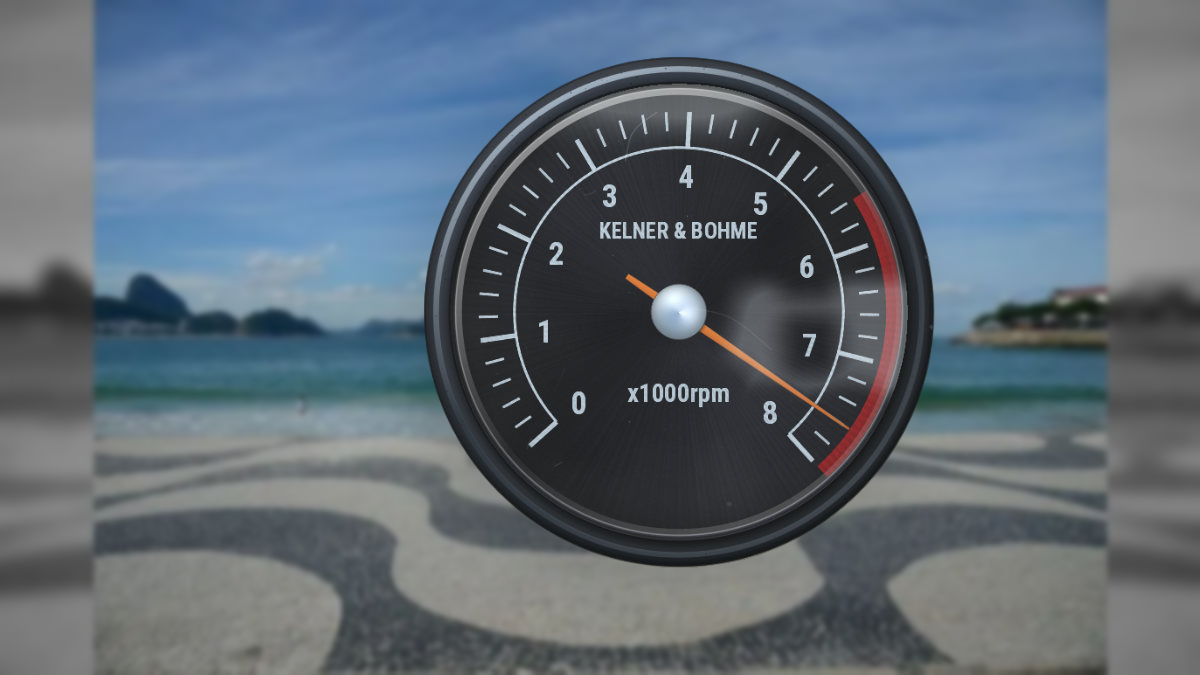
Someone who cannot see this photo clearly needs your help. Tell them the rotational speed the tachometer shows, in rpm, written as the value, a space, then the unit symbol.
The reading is 7600 rpm
